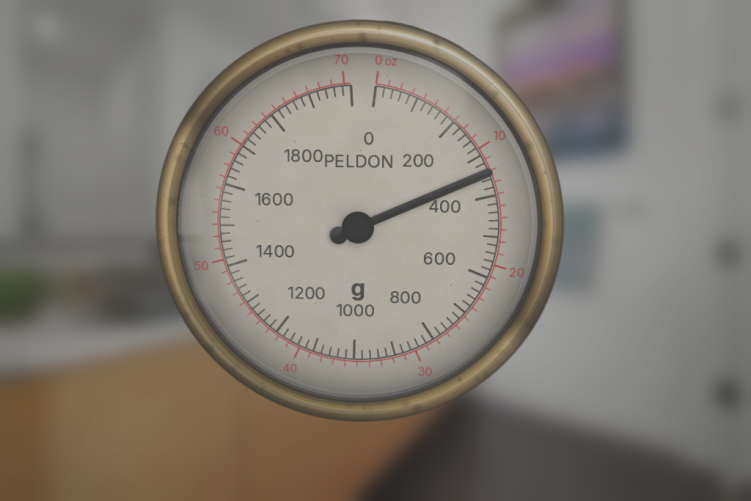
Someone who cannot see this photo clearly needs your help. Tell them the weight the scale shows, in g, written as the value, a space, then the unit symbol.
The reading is 340 g
